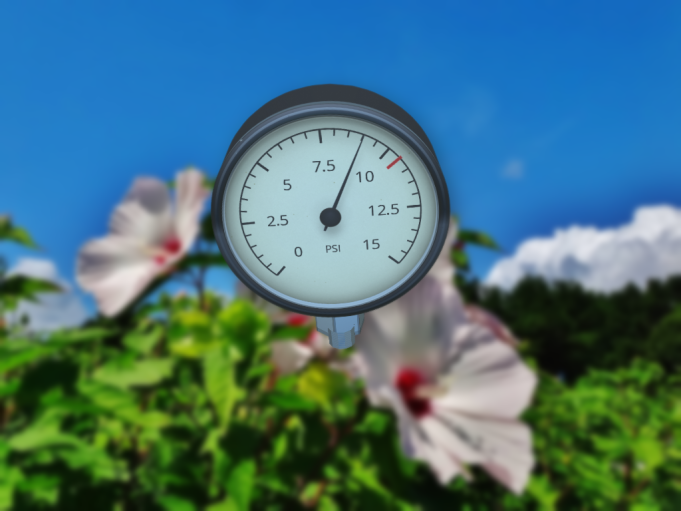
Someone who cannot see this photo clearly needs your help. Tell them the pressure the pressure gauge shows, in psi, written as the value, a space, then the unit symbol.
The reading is 9 psi
